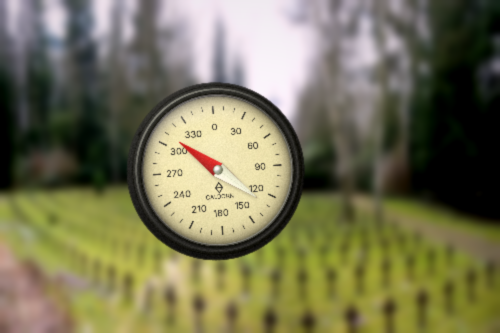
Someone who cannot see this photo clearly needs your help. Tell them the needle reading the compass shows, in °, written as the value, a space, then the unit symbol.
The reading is 310 °
